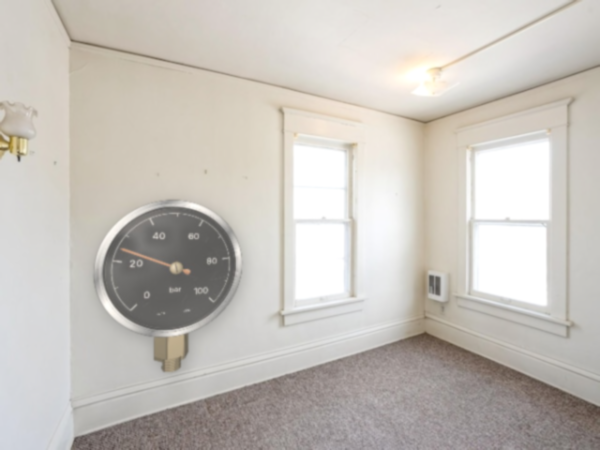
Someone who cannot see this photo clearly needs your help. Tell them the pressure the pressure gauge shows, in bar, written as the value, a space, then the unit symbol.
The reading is 25 bar
